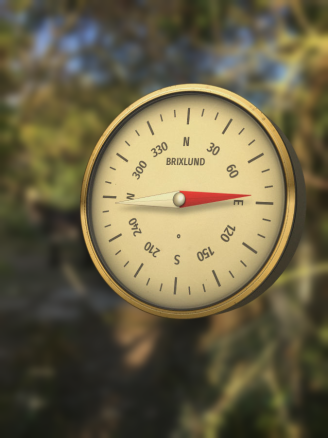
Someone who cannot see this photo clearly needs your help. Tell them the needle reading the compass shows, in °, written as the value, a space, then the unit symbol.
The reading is 85 °
